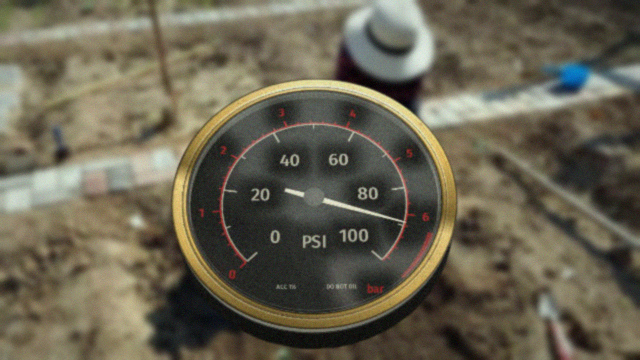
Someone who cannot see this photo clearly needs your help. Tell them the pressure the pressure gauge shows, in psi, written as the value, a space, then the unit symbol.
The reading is 90 psi
